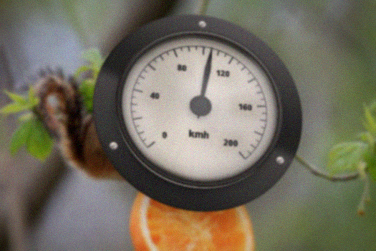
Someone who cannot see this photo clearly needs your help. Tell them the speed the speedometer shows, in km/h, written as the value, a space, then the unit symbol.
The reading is 105 km/h
